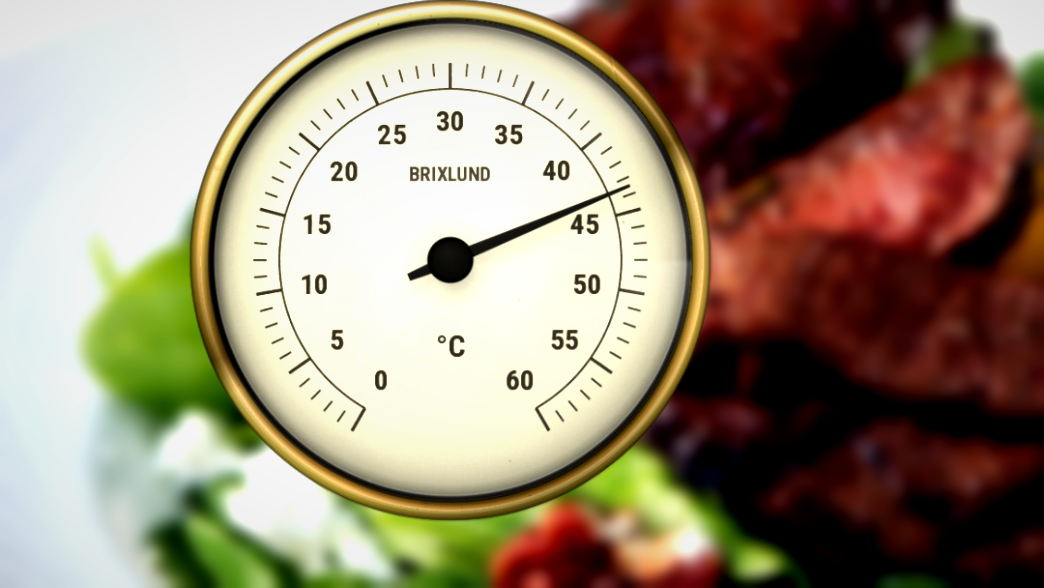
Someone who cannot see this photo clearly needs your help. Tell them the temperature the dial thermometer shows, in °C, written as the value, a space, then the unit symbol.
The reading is 43.5 °C
